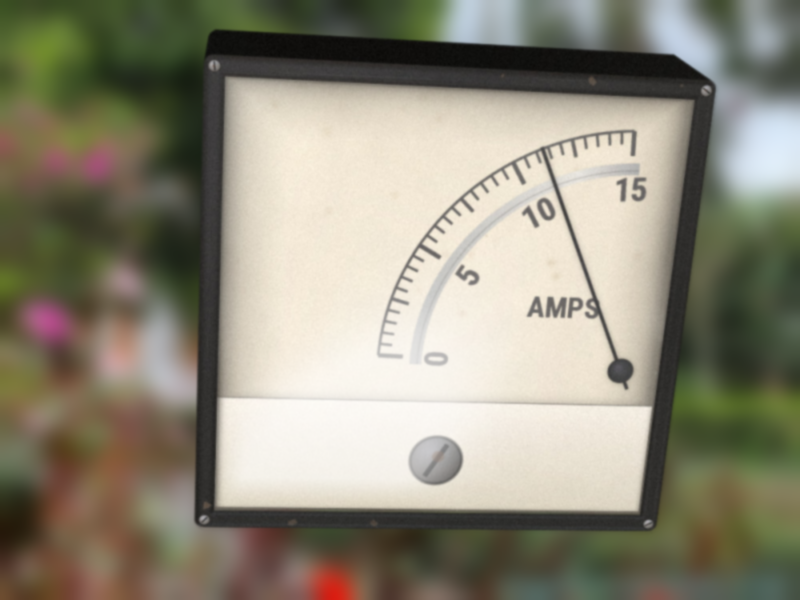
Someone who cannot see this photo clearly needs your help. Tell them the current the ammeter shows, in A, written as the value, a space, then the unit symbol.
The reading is 11.25 A
